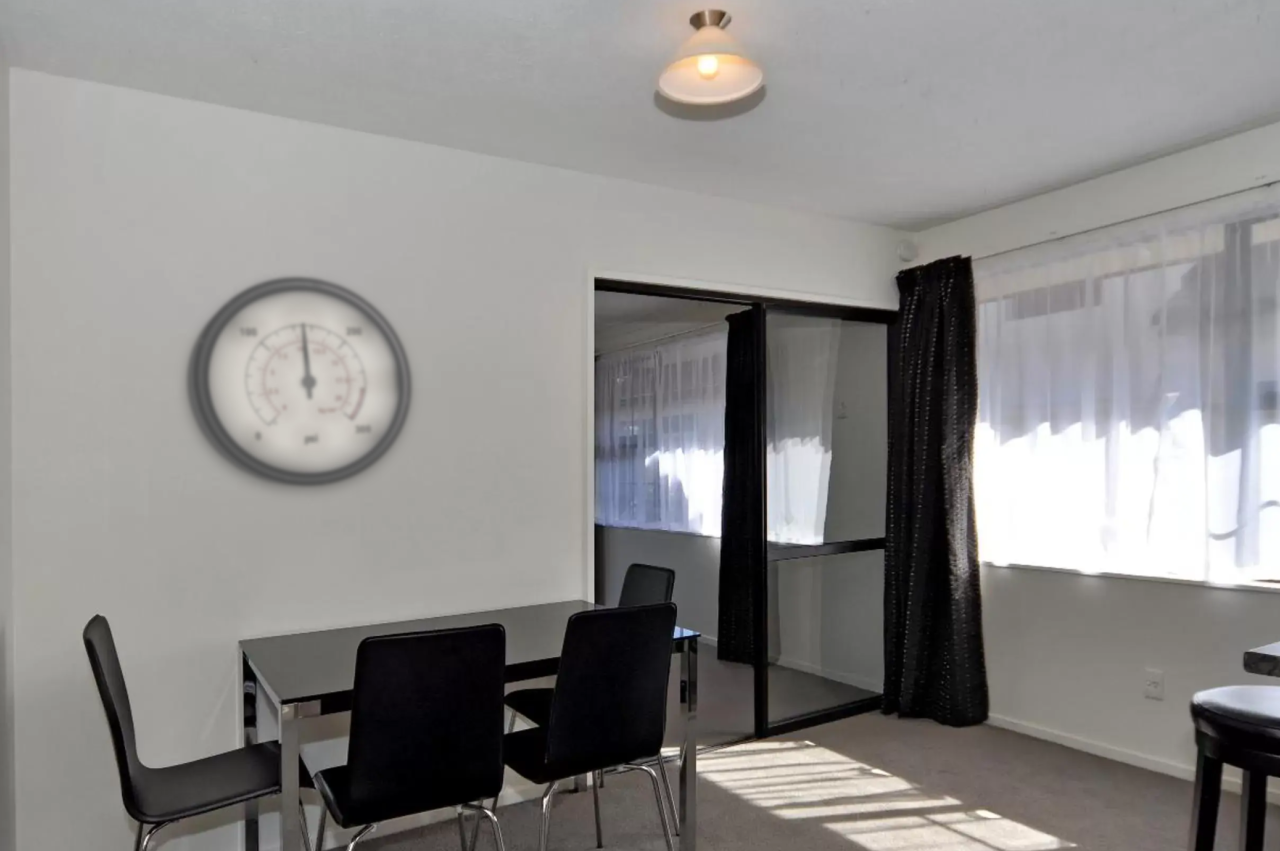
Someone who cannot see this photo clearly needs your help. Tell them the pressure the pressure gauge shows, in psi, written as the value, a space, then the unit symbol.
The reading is 150 psi
